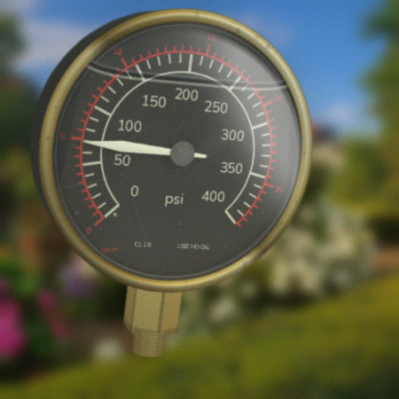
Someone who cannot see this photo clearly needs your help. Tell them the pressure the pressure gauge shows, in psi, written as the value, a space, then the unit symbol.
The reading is 70 psi
